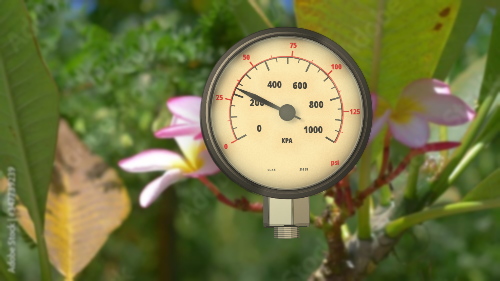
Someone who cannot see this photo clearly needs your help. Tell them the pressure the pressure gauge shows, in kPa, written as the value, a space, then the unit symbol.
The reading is 225 kPa
